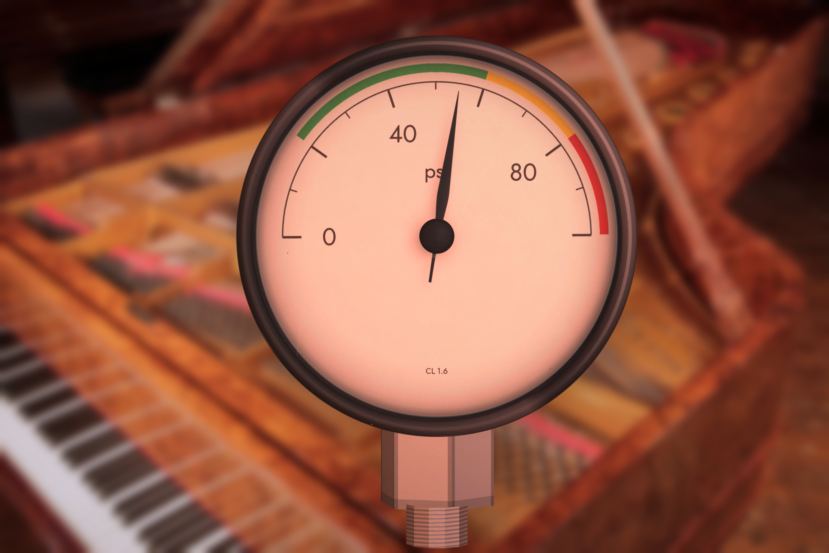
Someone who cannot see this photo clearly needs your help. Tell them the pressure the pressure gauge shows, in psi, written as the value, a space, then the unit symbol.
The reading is 55 psi
